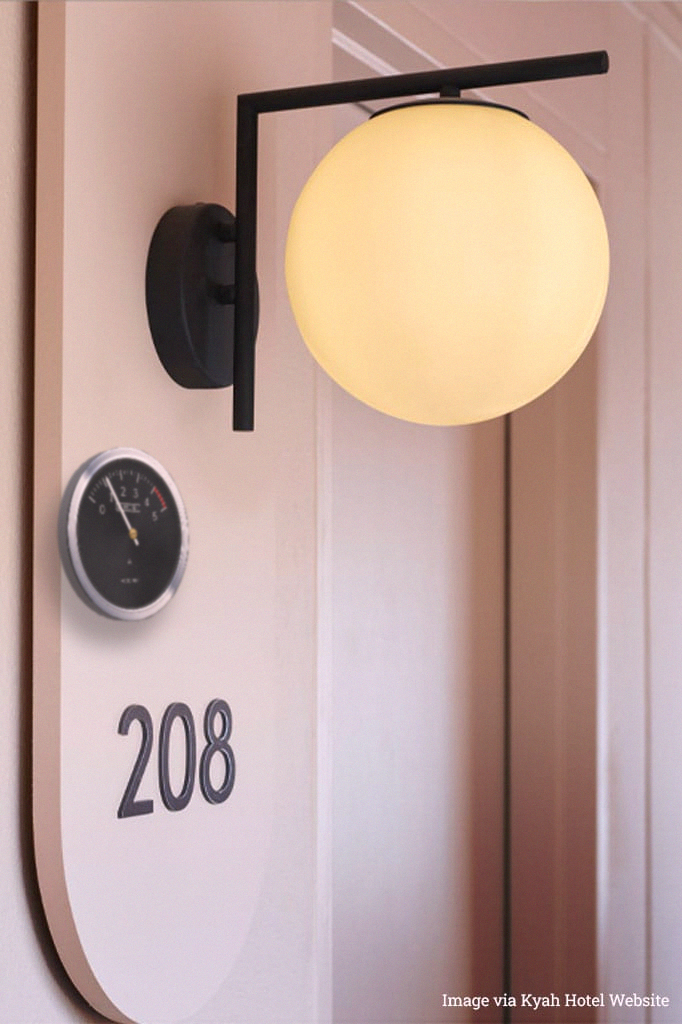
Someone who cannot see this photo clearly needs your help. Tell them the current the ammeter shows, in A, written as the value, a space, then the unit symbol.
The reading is 1 A
